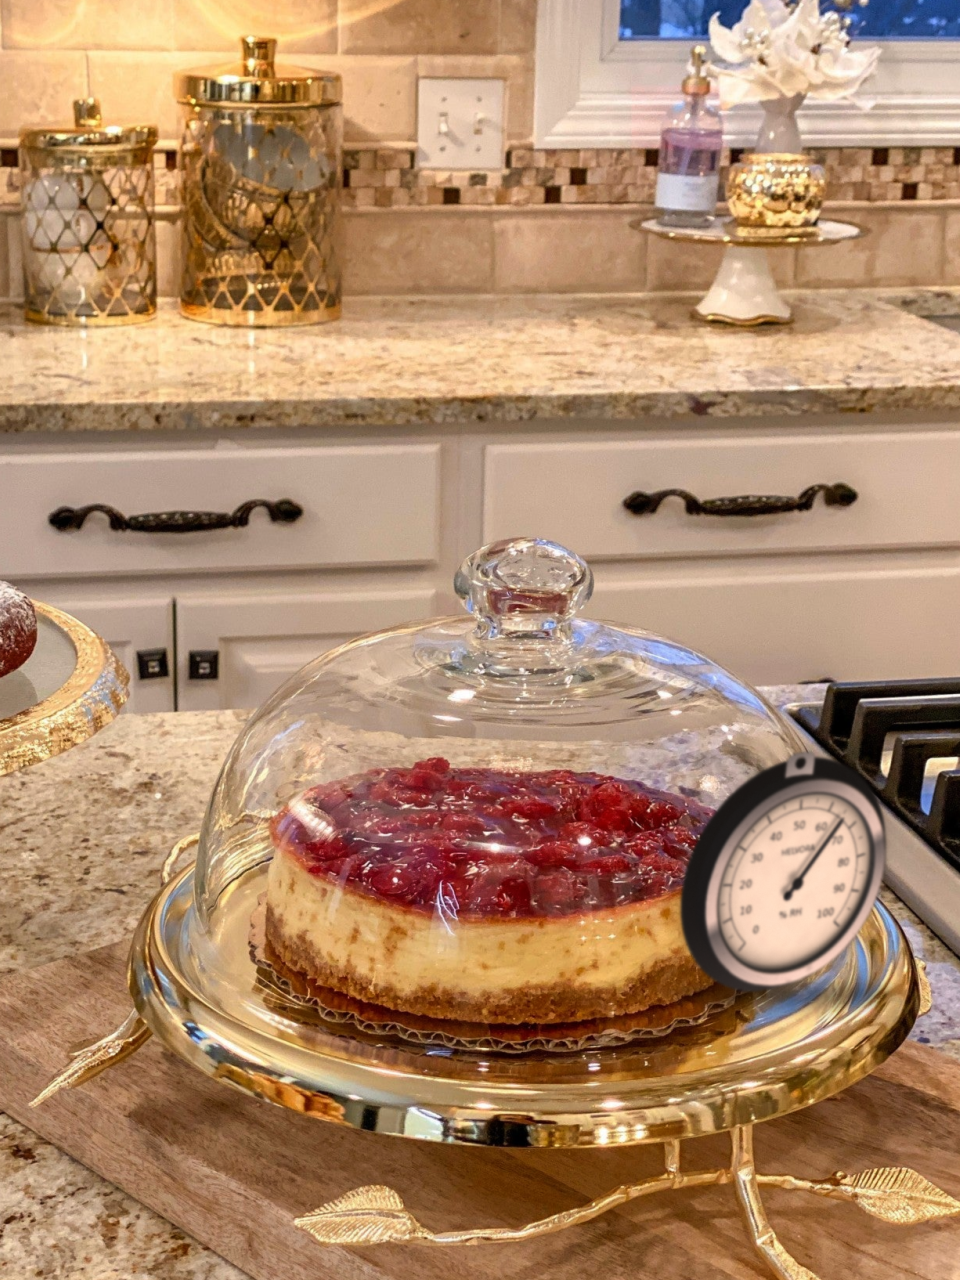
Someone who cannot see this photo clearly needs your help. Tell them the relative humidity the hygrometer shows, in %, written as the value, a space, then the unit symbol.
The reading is 65 %
